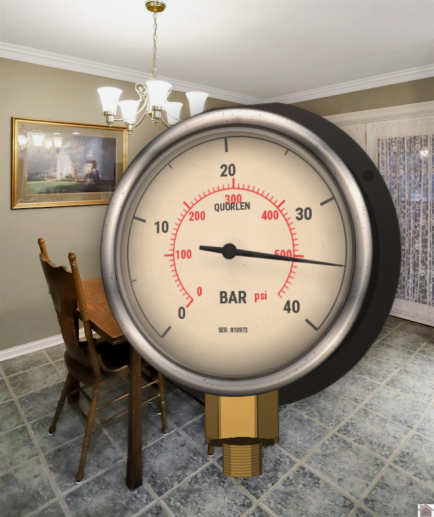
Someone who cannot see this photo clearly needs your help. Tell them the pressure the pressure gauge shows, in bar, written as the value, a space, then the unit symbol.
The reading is 35 bar
